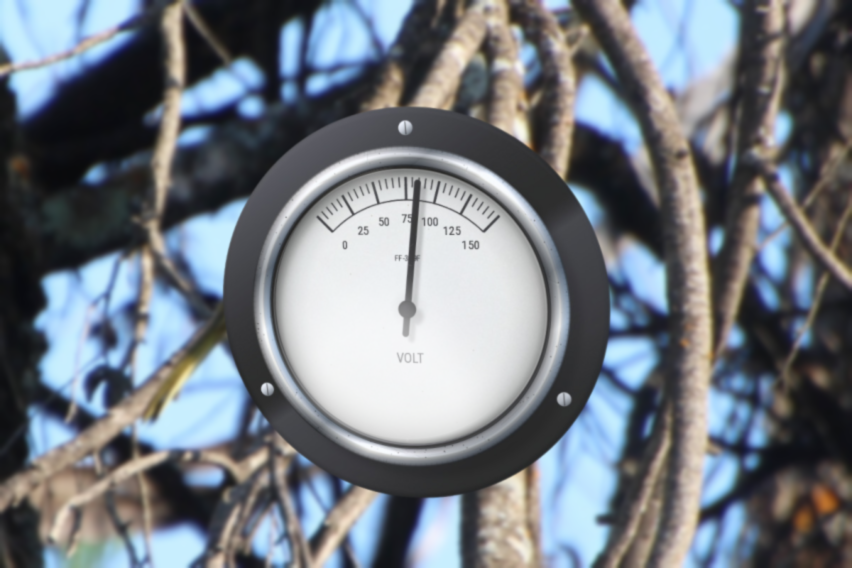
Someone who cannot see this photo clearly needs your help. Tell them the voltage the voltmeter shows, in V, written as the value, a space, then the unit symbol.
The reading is 85 V
